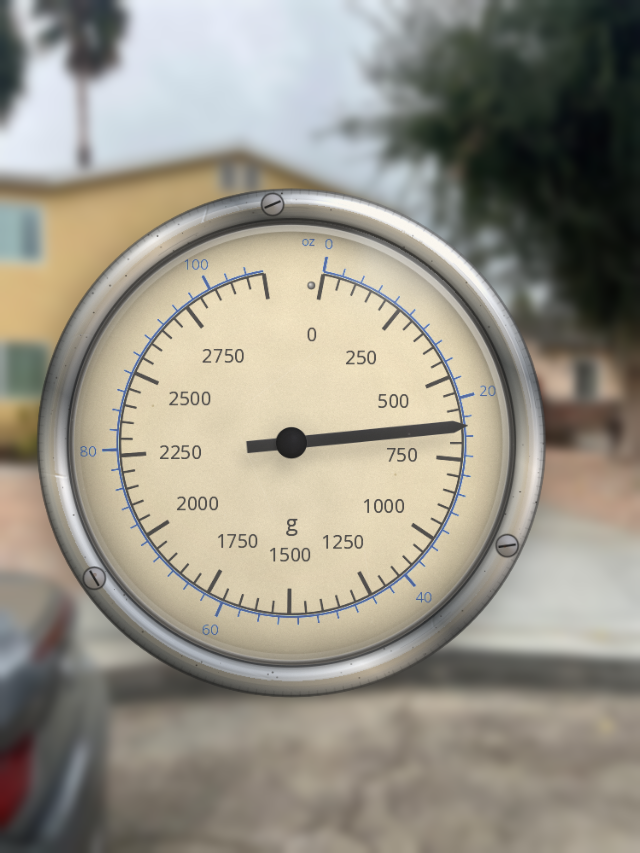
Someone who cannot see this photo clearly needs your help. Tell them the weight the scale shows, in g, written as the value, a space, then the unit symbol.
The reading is 650 g
